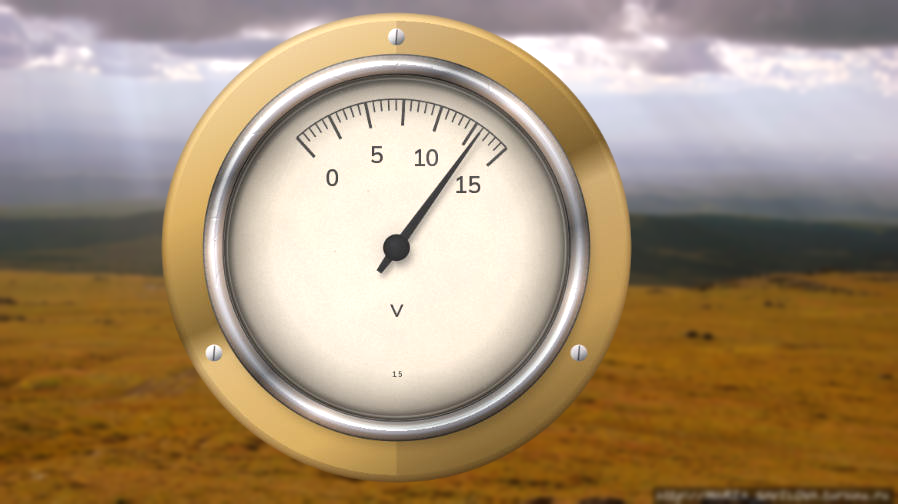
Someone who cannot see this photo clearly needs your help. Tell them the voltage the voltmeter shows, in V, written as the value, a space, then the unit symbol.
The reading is 13 V
